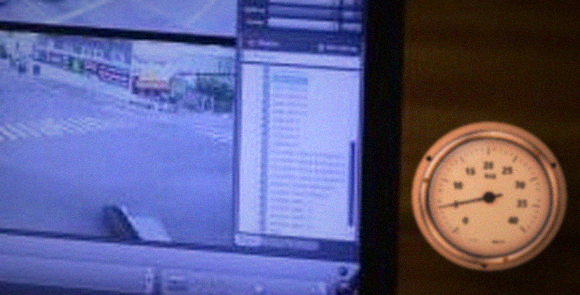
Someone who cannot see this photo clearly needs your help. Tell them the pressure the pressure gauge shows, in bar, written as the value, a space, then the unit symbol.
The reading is 5 bar
